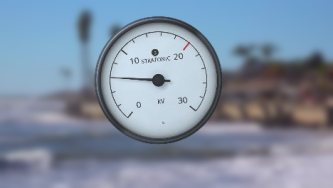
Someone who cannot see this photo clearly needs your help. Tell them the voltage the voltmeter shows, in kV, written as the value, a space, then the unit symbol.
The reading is 6 kV
